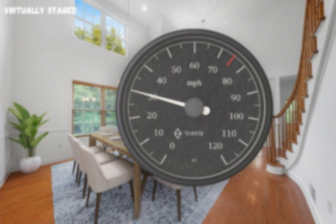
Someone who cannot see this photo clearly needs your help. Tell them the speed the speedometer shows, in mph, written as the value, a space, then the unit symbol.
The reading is 30 mph
